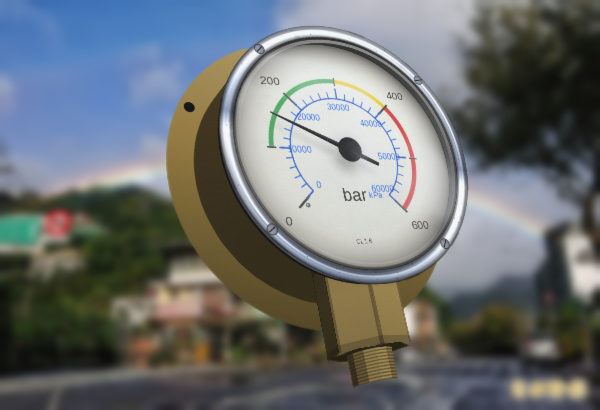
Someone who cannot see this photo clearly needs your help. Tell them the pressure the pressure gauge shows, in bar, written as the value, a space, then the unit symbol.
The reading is 150 bar
